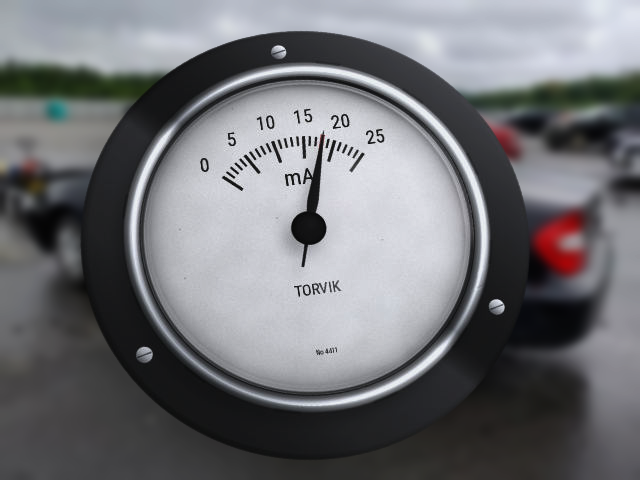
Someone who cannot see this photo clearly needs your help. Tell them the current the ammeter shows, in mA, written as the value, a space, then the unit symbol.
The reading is 18 mA
